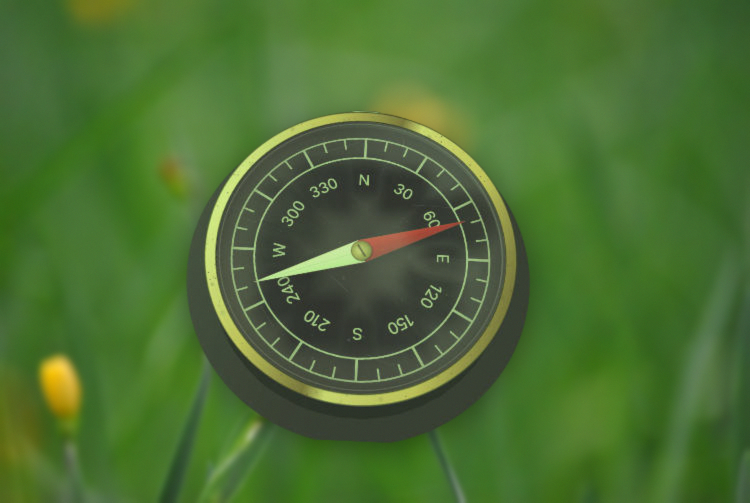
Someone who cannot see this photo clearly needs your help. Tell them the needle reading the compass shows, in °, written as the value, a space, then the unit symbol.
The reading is 70 °
